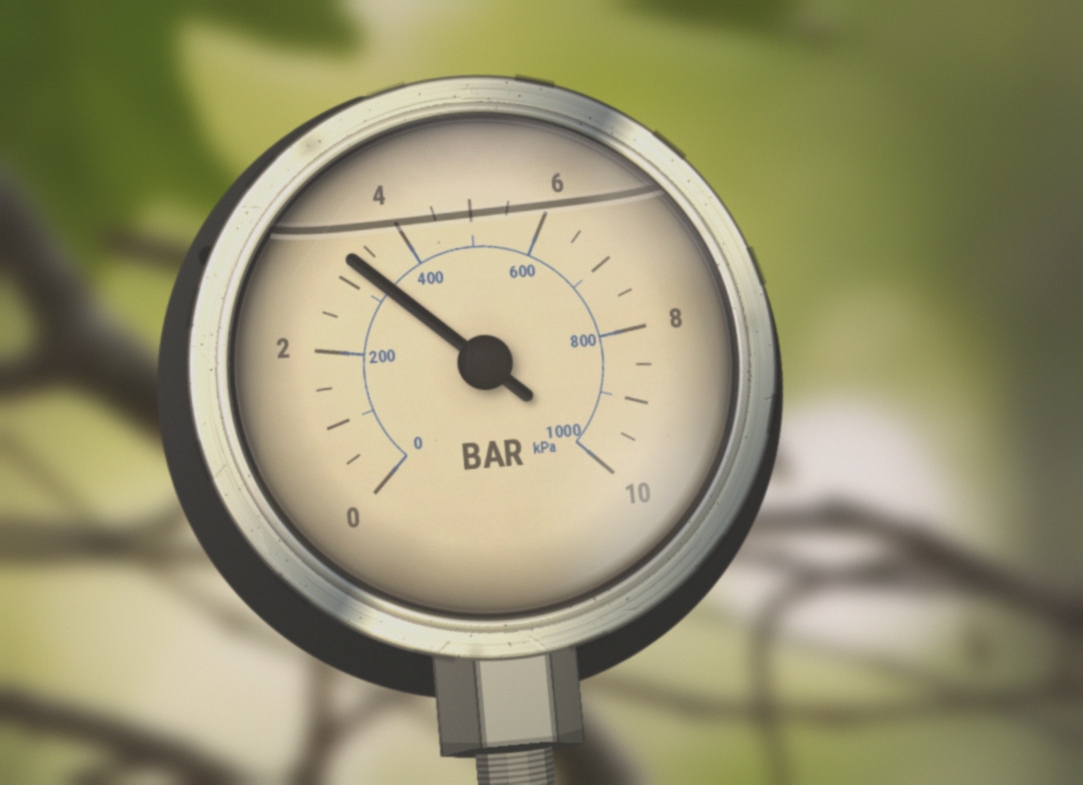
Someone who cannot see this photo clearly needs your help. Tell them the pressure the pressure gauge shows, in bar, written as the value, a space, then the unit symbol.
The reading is 3.25 bar
